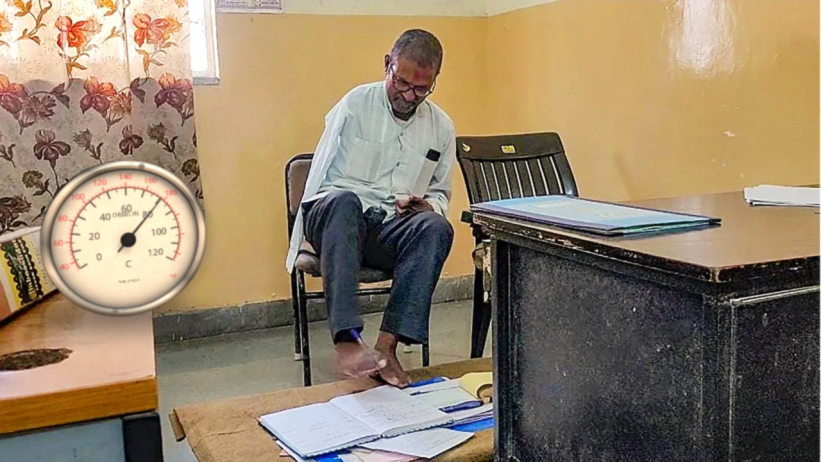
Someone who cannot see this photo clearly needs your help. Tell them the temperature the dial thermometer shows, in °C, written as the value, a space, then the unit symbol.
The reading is 80 °C
